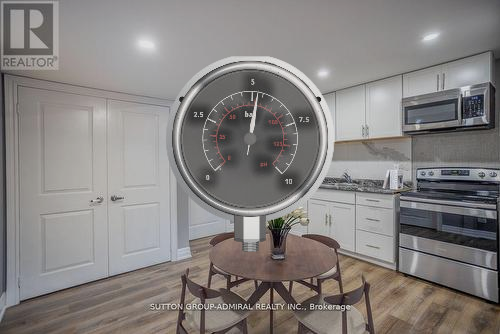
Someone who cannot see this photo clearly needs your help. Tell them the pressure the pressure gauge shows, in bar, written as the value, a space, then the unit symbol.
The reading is 5.25 bar
